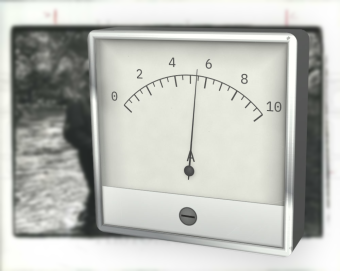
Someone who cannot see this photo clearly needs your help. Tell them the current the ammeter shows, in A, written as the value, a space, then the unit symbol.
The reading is 5.5 A
